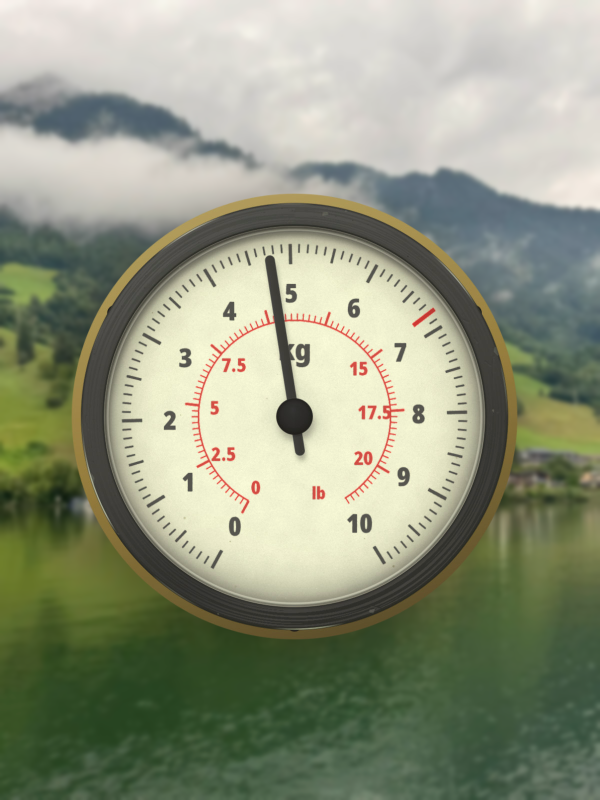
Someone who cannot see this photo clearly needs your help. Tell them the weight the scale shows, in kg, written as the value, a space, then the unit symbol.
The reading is 4.75 kg
